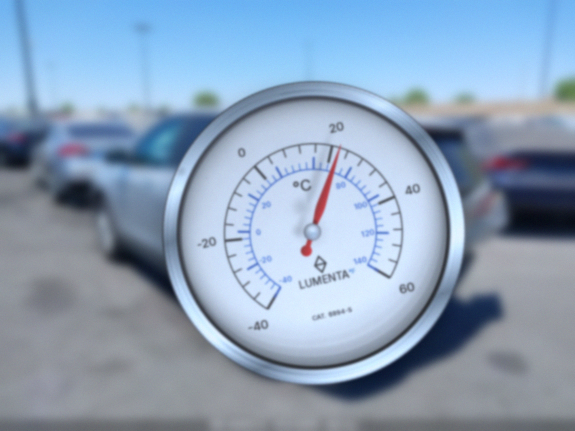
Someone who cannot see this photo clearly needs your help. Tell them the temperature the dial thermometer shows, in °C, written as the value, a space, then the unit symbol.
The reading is 22 °C
